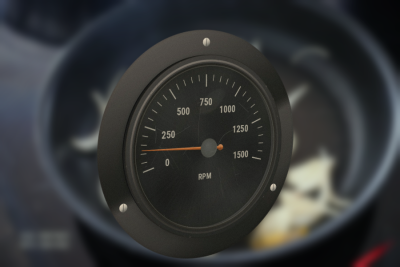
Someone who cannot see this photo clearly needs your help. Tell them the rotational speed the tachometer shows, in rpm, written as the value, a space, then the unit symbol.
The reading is 125 rpm
